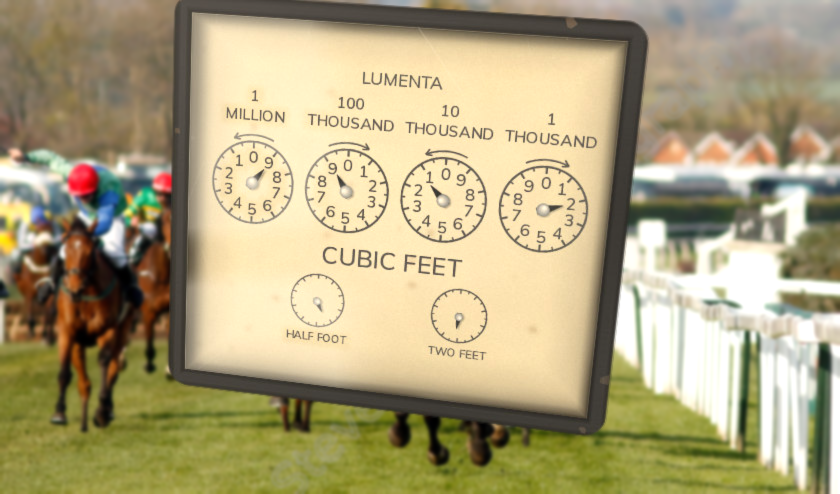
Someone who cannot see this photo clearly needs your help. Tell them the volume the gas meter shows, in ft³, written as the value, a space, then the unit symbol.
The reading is 891200 ft³
